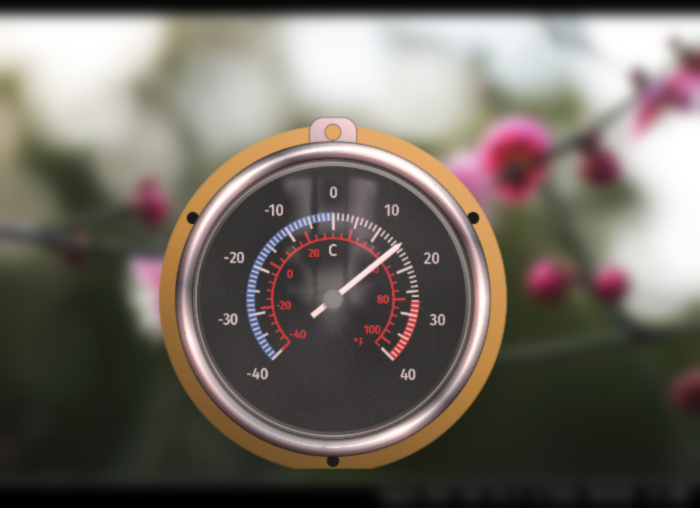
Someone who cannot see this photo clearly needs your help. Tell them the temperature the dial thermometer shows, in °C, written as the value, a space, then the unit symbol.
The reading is 15 °C
